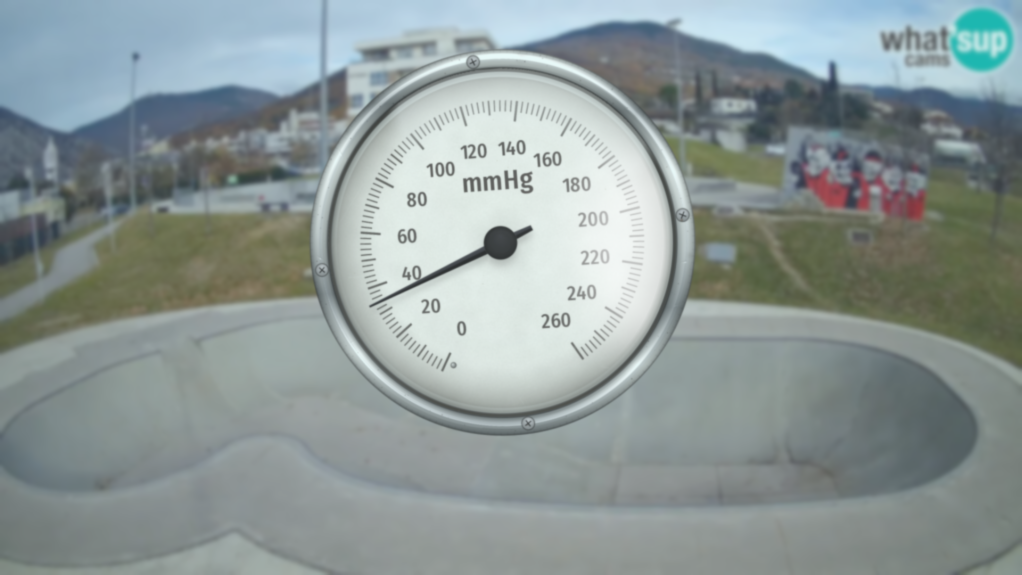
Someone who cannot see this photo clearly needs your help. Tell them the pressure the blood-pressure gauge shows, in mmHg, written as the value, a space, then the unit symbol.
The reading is 34 mmHg
